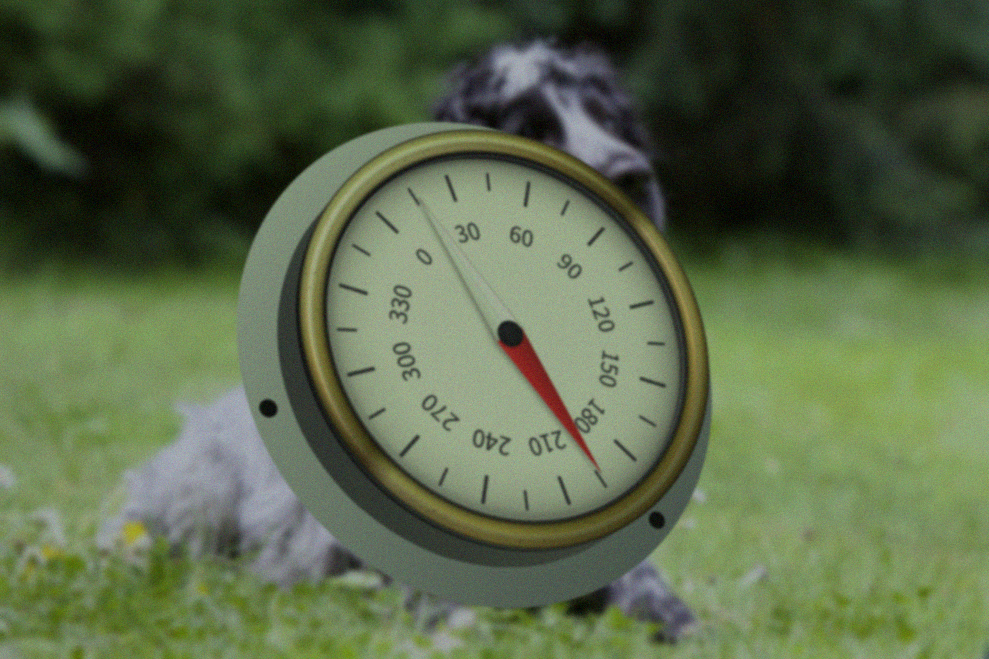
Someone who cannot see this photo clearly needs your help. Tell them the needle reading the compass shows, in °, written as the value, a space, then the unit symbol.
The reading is 195 °
